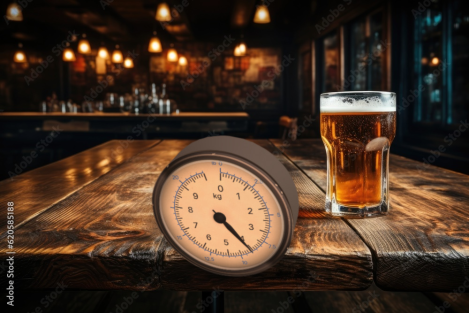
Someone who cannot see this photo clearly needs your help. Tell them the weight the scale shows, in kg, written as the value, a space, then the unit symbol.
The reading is 4 kg
